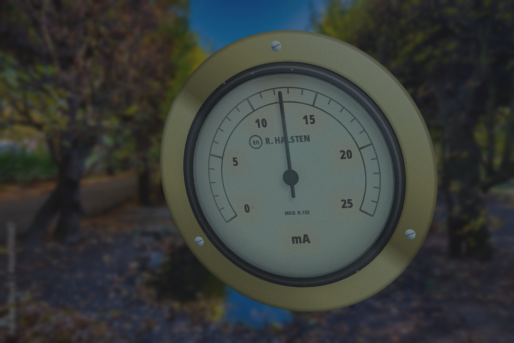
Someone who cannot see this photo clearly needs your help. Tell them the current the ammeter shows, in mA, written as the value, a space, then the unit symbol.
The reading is 12.5 mA
